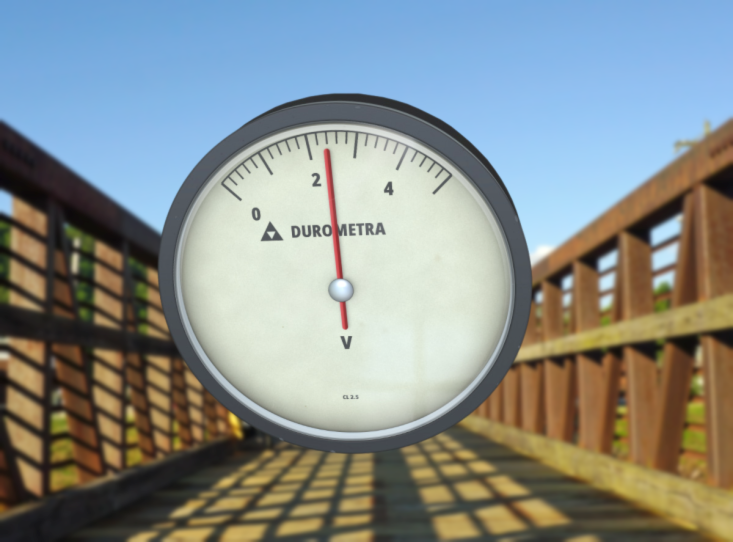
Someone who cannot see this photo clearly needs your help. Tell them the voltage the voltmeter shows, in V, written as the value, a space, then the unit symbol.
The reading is 2.4 V
